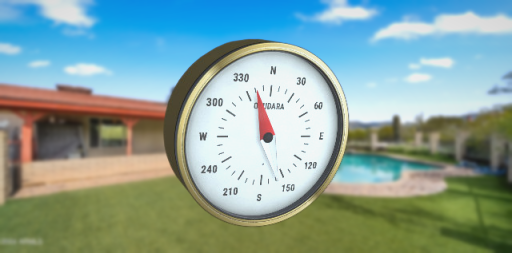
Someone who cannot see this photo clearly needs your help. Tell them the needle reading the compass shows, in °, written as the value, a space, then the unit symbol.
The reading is 340 °
